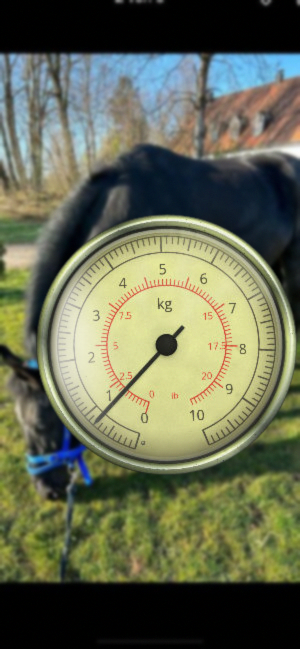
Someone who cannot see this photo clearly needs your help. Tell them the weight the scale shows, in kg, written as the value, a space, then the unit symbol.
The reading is 0.8 kg
